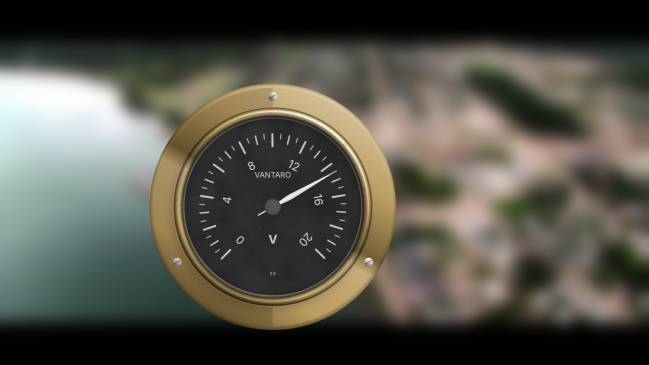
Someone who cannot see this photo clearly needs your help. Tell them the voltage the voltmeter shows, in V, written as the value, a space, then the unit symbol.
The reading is 14.5 V
